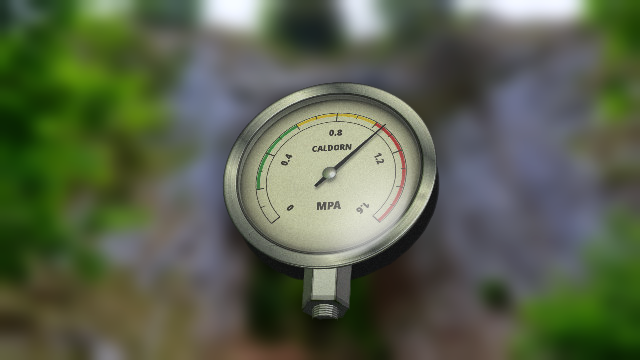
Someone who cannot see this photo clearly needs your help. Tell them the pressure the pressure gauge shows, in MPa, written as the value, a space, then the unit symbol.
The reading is 1.05 MPa
